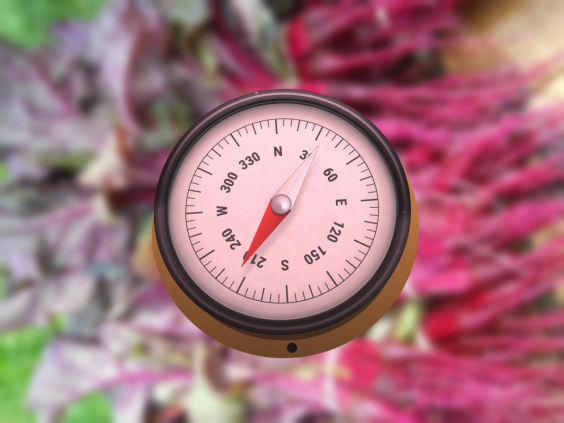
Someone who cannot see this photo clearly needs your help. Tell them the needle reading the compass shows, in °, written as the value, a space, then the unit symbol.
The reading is 215 °
